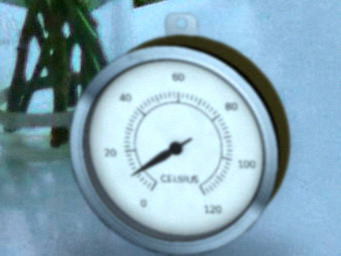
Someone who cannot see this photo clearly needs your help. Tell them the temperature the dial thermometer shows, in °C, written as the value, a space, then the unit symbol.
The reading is 10 °C
